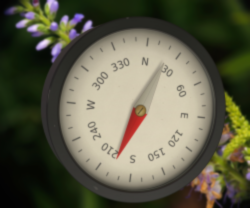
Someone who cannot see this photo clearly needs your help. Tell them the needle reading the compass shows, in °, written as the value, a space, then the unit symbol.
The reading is 200 °
